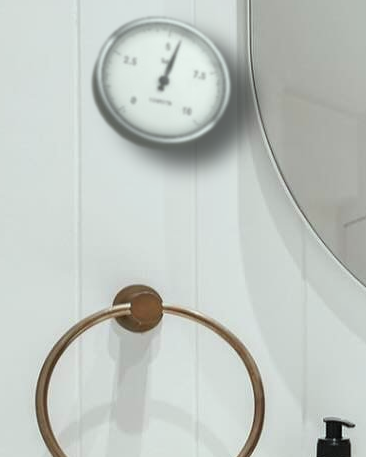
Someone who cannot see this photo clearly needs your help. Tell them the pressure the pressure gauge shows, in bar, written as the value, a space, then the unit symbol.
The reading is 5.5 bar
